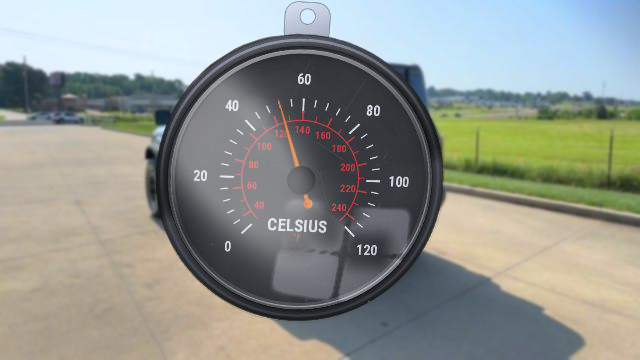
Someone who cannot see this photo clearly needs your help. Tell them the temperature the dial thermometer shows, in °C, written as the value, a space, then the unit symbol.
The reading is 52 °C
